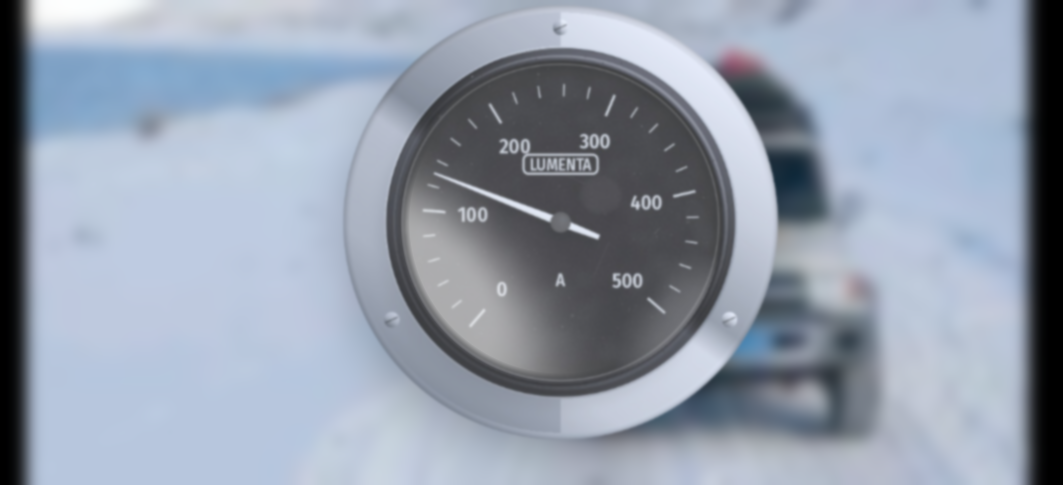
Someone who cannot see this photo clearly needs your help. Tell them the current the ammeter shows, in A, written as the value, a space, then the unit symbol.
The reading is 130 A
